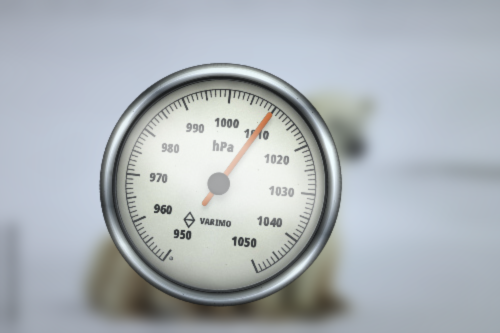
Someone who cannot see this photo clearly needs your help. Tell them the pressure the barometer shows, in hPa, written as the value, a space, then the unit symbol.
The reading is 1010 hPa
